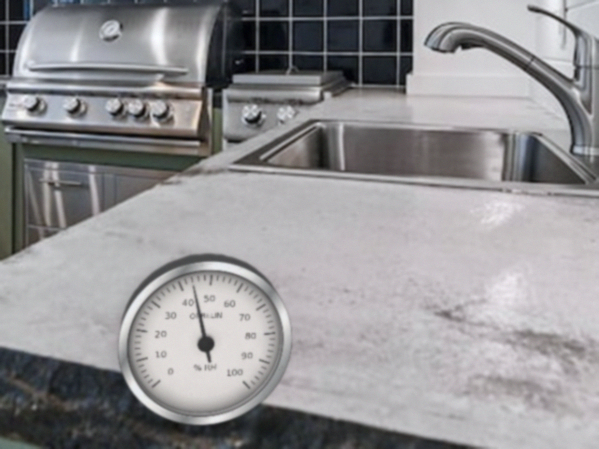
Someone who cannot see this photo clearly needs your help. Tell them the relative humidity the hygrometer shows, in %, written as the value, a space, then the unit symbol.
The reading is 44 %
